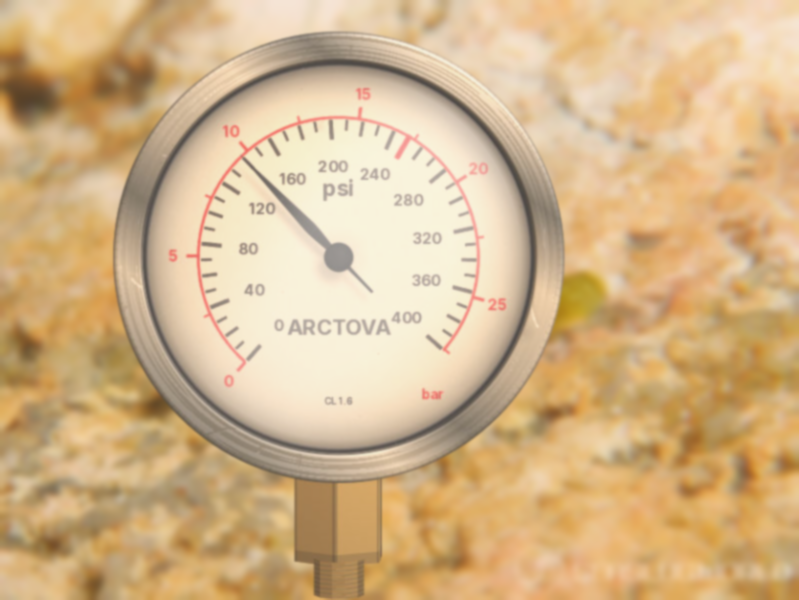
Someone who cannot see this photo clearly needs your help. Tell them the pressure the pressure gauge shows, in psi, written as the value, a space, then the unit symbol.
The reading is 140 psi
